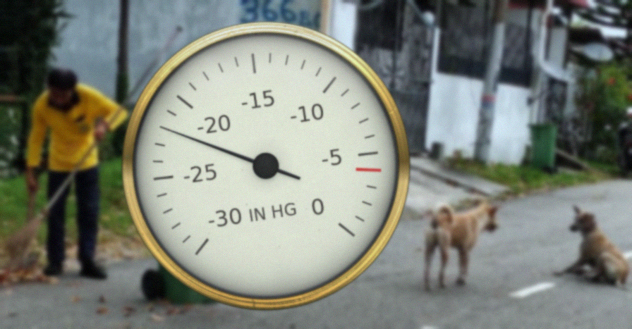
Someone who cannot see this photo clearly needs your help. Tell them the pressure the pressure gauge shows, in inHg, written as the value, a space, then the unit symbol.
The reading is -22 inHg
